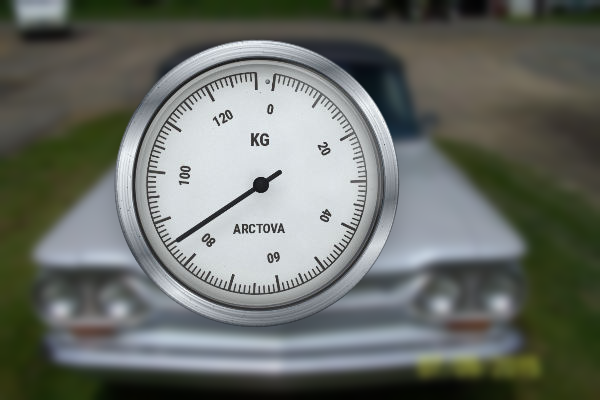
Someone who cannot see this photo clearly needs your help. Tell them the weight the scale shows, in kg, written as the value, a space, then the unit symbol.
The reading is 85 kg
